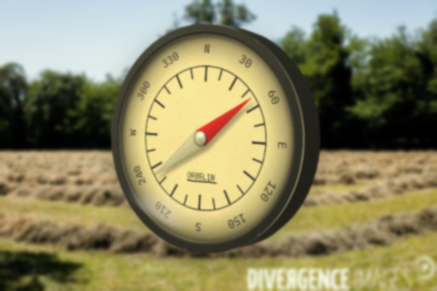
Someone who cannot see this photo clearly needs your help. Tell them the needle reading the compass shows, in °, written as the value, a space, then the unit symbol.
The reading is 52.5 °
